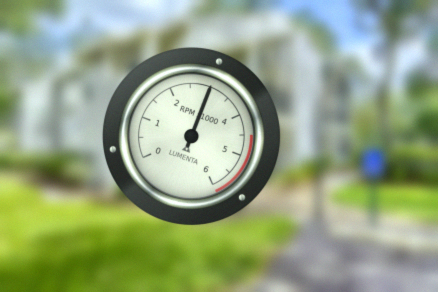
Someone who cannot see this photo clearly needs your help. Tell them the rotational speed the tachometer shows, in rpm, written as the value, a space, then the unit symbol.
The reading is 3000 rpm
